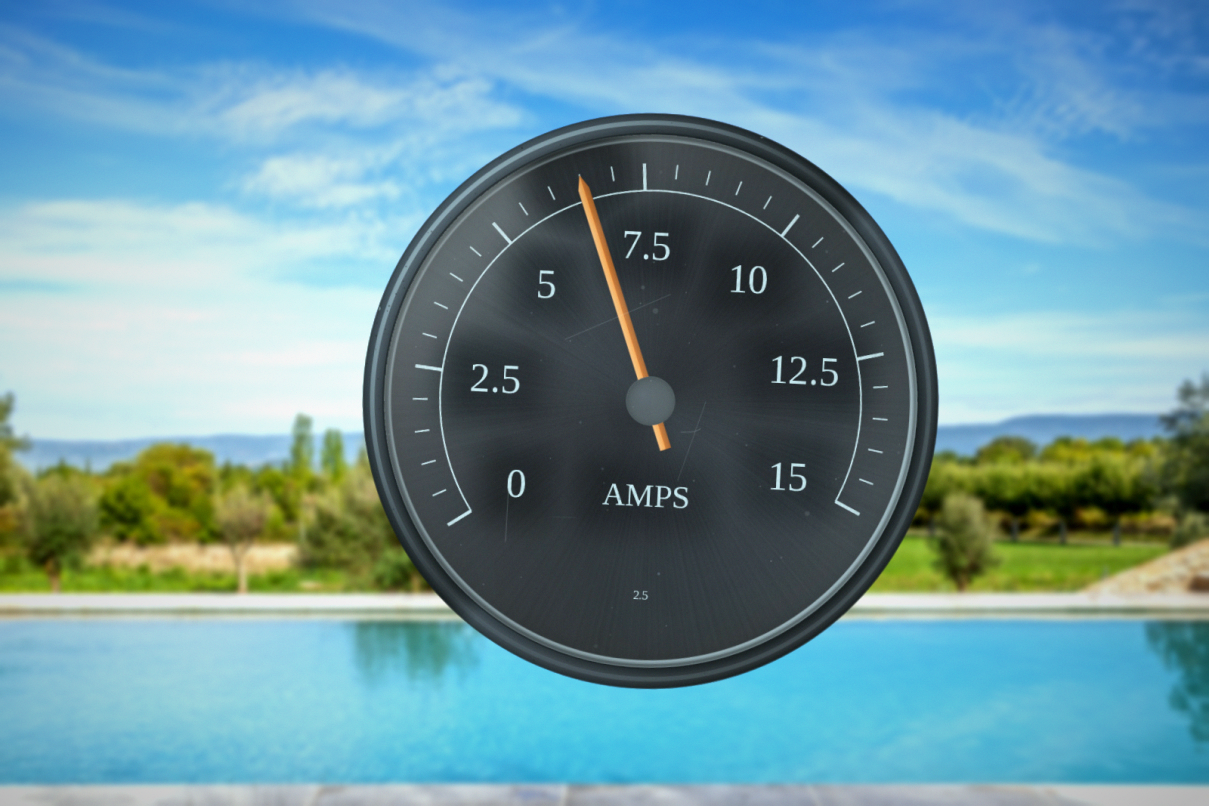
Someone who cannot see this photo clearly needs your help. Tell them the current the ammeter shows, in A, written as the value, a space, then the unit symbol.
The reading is 6.5 A
